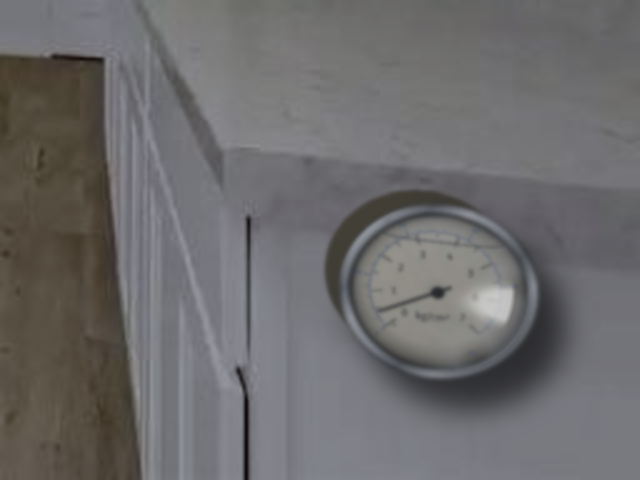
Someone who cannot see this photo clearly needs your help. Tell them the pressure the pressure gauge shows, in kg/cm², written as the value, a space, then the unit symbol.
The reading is 0.5 kg/cm²
